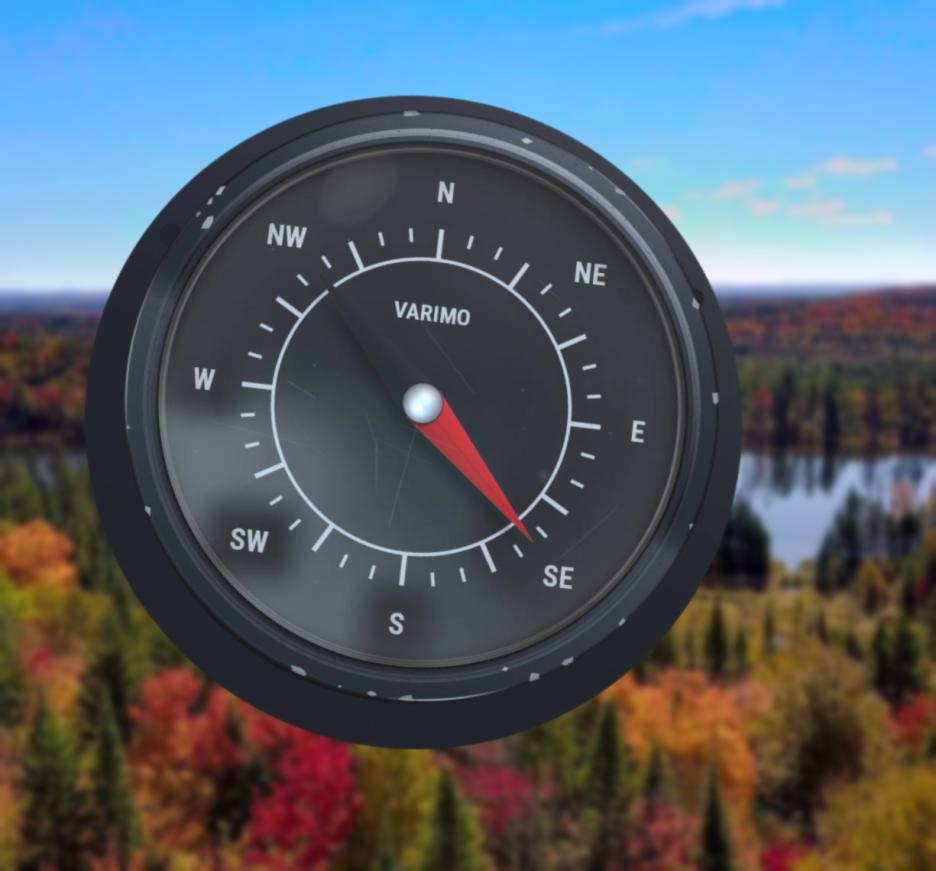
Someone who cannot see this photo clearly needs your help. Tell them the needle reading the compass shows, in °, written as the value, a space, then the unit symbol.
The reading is 135 °
